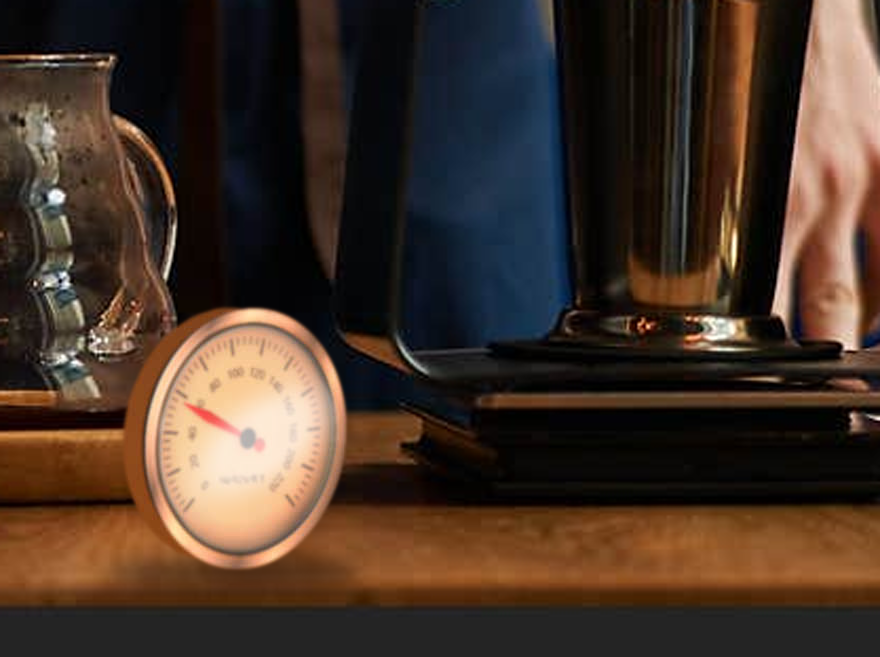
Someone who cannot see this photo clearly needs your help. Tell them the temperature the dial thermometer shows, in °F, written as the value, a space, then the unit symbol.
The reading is 56 °F
